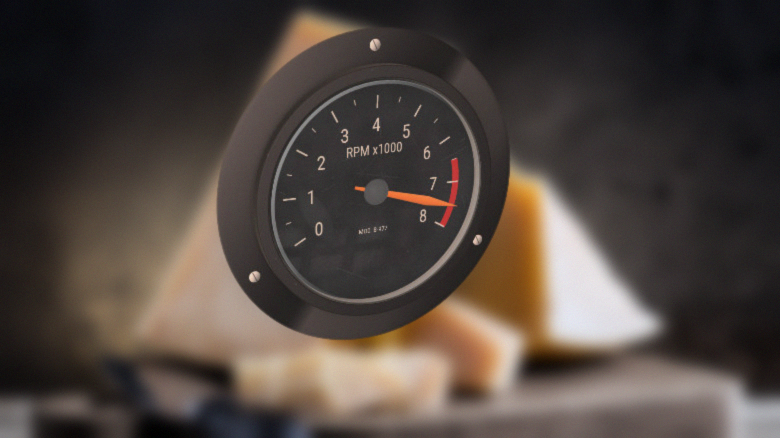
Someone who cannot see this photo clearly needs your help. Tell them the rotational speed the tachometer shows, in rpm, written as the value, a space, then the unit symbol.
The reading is 7500 rpm
